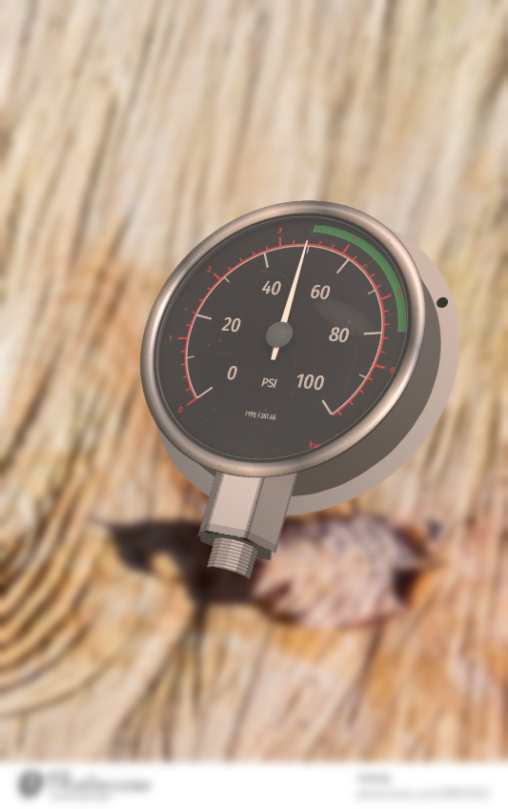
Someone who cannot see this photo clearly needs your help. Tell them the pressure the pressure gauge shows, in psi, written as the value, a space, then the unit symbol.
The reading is 50 psi
